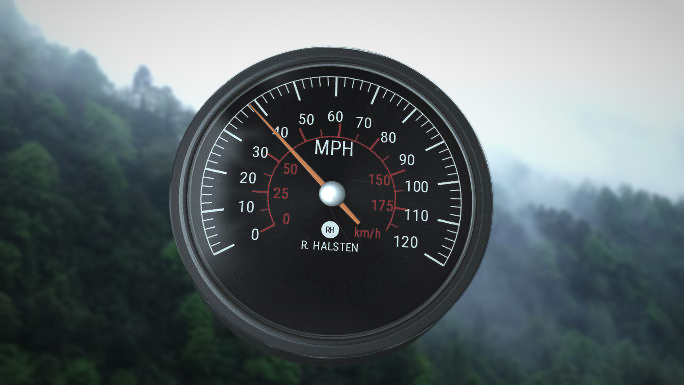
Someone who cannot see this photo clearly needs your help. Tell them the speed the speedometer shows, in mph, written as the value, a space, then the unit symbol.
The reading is 38 mph
